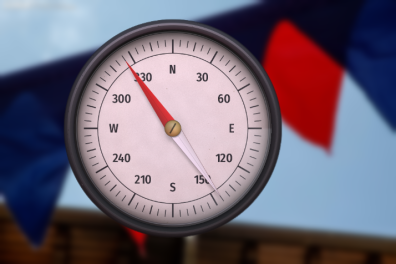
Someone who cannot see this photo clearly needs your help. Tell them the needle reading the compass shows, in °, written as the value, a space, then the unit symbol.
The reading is 325 °
